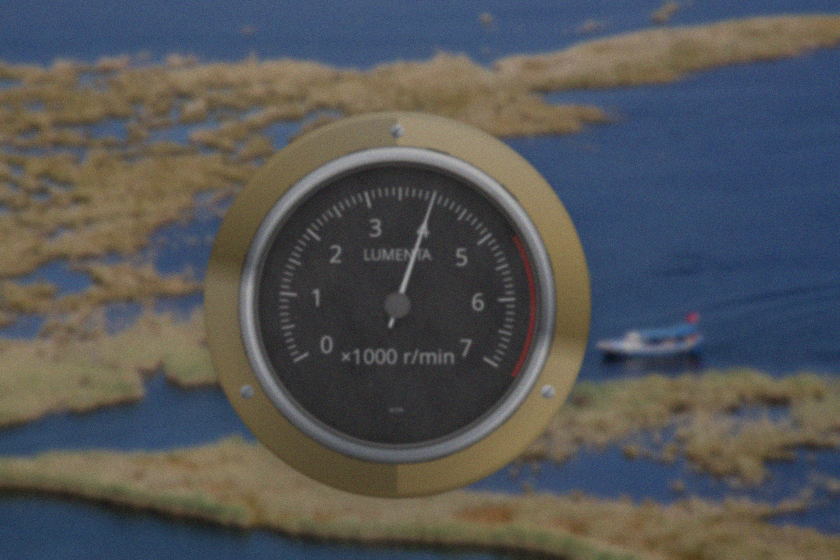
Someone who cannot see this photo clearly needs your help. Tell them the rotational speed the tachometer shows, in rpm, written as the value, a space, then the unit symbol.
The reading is 4000 rpm
